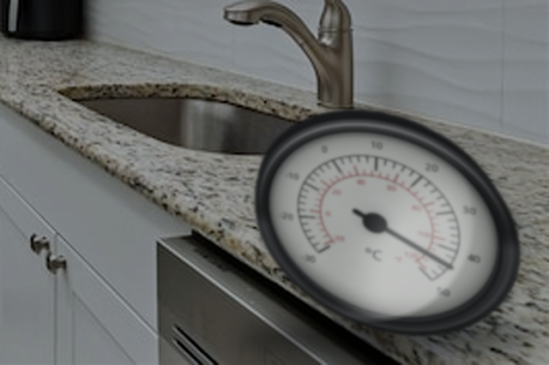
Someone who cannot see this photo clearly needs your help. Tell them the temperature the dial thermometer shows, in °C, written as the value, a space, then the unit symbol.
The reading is 44 °C
